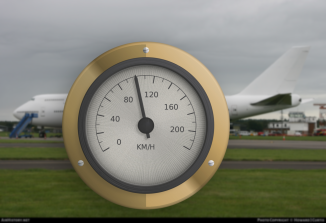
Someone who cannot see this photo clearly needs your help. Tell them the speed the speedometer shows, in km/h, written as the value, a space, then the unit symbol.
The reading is 100 km/h
